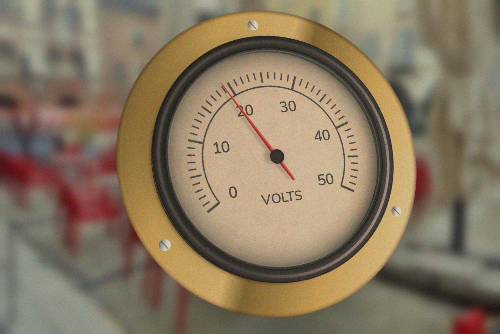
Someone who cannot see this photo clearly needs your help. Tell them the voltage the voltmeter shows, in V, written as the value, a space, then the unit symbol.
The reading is 19 V
